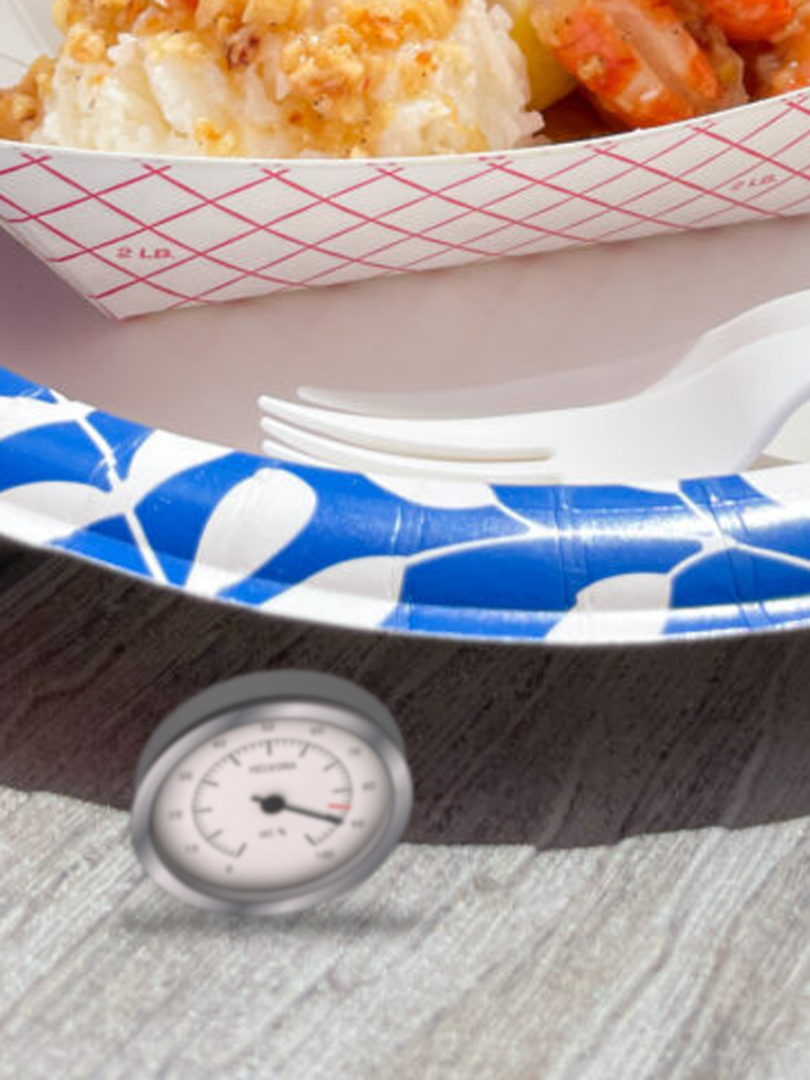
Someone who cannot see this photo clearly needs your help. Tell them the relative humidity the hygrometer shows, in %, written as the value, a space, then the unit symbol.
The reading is 90 %
